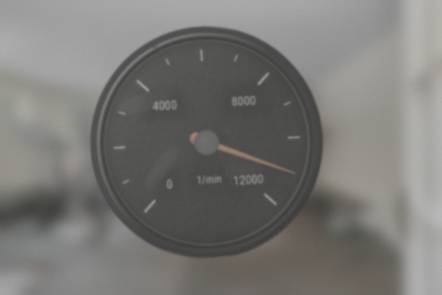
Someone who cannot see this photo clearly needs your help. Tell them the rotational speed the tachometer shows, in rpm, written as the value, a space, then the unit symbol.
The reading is 11000 rpm
